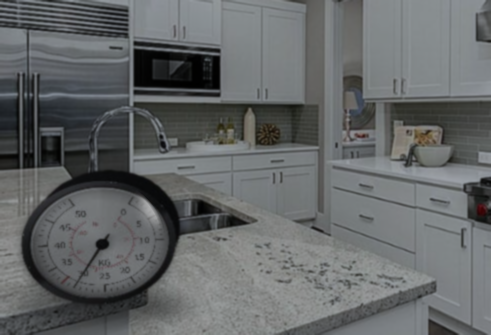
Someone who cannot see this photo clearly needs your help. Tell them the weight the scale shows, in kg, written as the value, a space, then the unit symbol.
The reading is 30 kg
